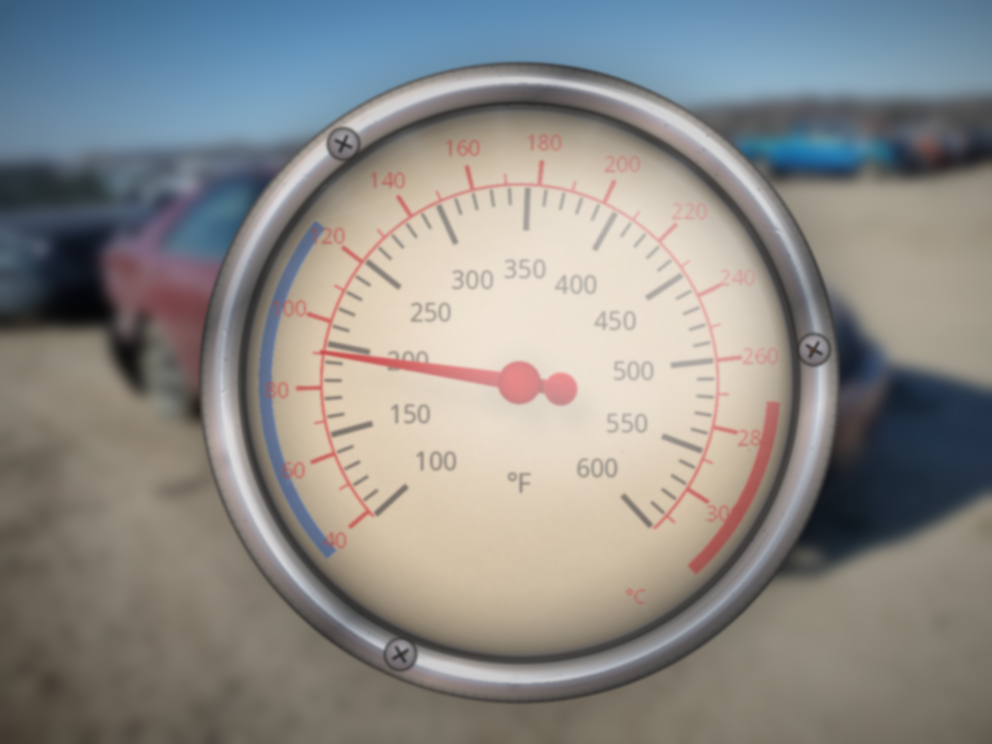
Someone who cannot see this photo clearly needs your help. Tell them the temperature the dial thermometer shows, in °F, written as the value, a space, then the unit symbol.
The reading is 195 °F
